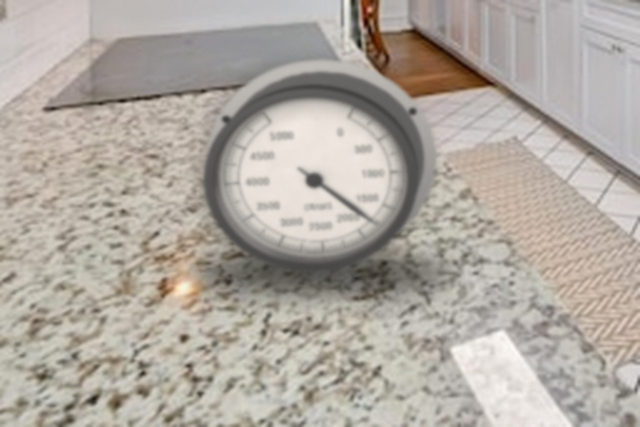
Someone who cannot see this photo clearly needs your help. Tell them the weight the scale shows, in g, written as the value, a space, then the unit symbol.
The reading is 1750 g
